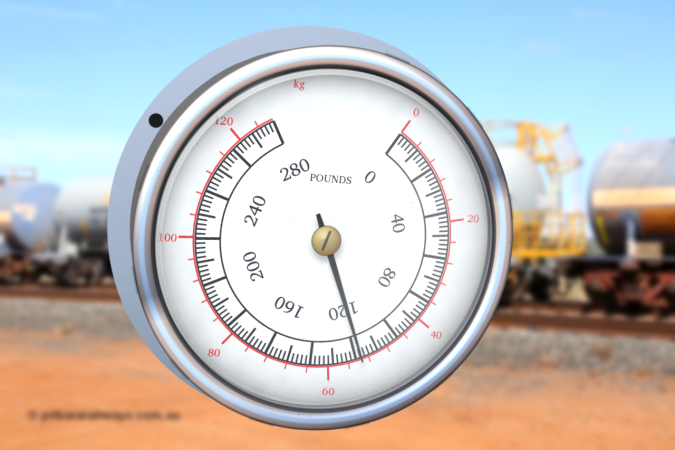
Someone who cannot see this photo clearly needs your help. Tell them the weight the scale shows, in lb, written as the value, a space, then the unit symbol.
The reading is 118 lb
